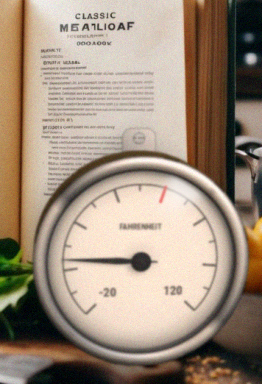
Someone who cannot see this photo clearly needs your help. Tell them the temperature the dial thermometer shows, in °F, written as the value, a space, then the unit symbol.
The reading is 5 °F
